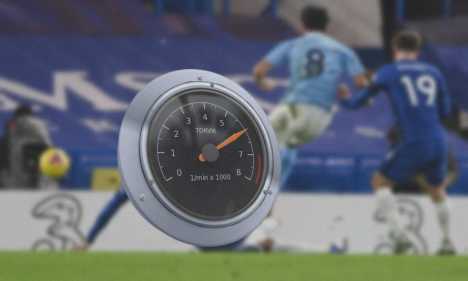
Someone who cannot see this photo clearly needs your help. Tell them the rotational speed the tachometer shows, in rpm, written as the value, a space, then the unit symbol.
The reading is 6000 rpm
